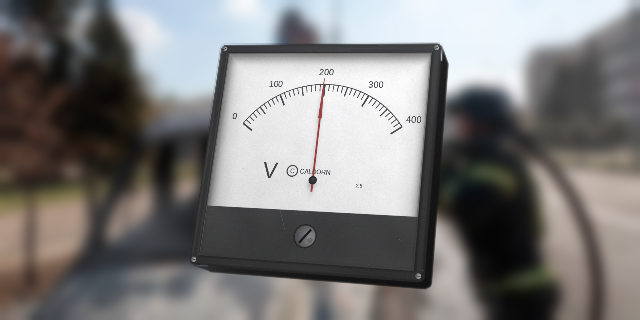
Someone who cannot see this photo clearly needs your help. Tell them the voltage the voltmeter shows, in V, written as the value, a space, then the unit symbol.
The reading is 200 V
